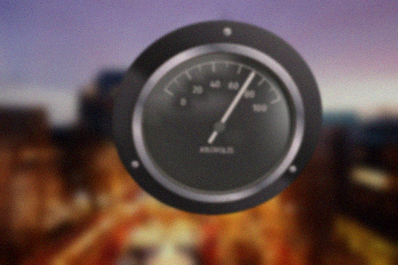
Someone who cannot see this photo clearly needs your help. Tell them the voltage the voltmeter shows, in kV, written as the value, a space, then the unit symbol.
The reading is 70 kV
